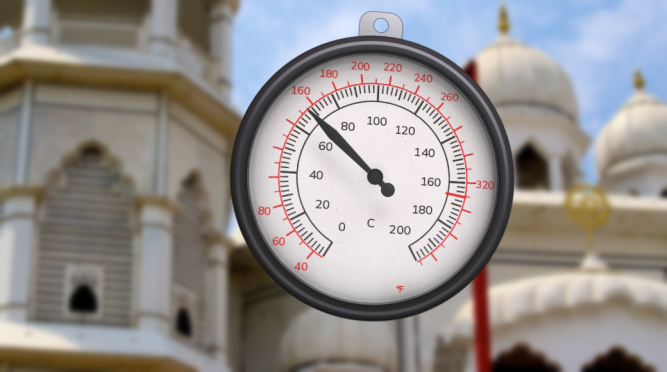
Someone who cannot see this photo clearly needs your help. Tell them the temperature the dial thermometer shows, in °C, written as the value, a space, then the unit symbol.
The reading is 68 °C
